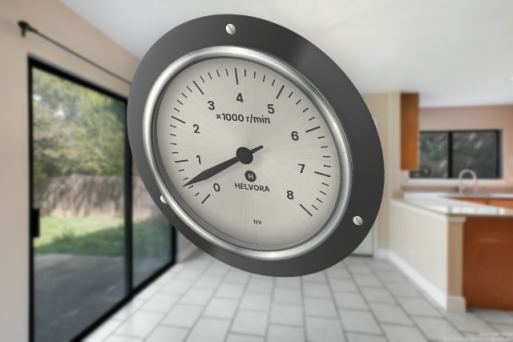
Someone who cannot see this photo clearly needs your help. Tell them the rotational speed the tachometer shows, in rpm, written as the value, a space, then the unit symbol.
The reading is 500 rpm
